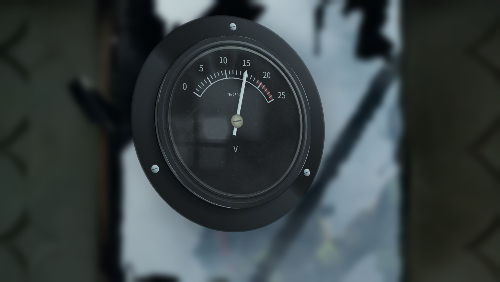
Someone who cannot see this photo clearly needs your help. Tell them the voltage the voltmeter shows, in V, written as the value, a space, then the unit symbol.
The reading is 15 V
